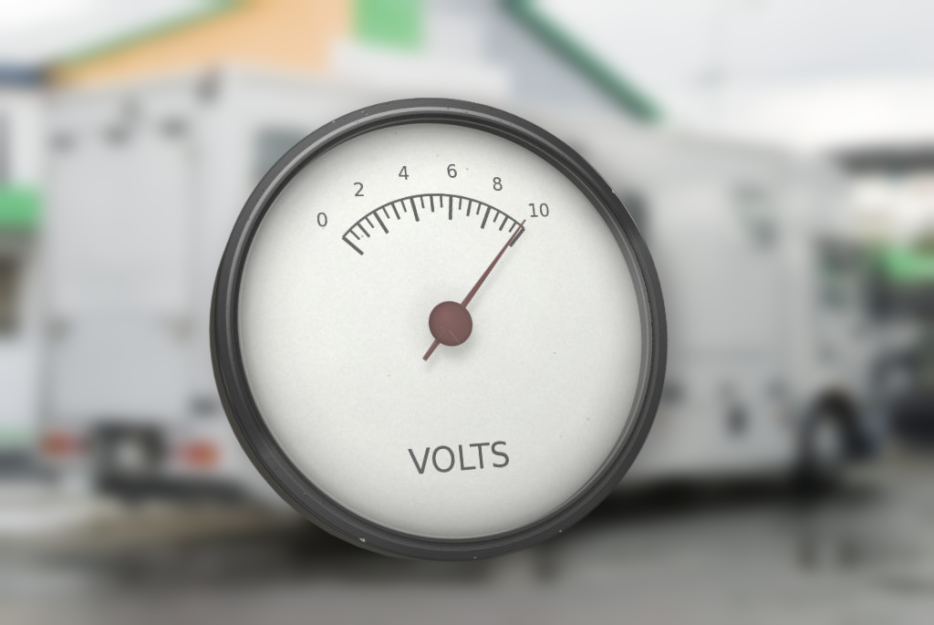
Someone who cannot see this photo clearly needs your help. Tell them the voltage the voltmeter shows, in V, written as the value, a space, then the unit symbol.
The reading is 9.75 V
